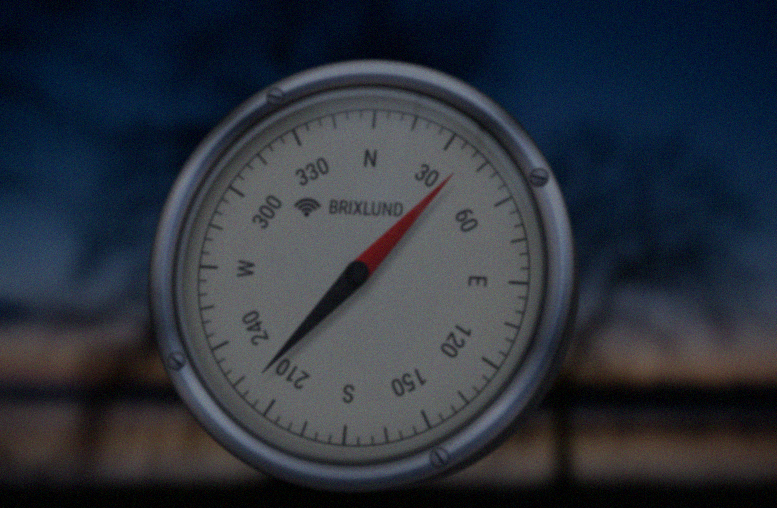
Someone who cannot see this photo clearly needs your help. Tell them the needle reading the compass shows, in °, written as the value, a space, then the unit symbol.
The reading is 40 °
